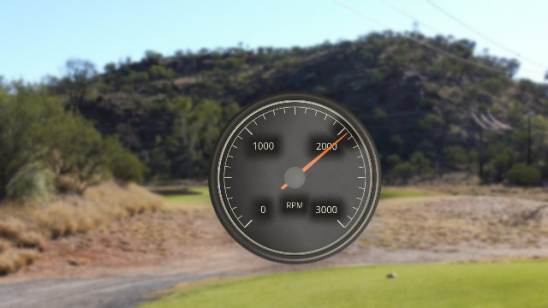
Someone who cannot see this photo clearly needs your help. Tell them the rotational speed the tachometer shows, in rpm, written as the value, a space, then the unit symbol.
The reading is 2050 rpm
